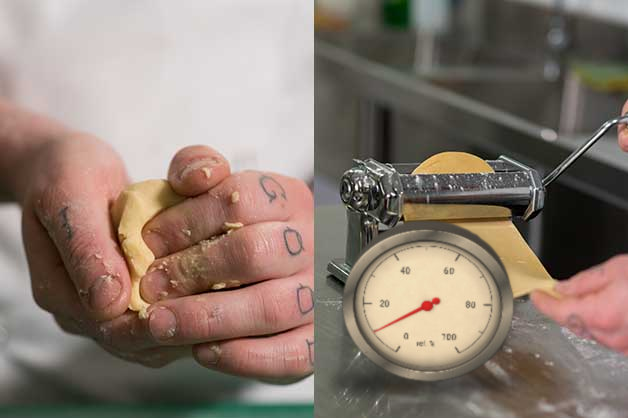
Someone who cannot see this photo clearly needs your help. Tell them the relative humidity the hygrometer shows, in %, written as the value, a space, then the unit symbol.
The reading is 10 %
